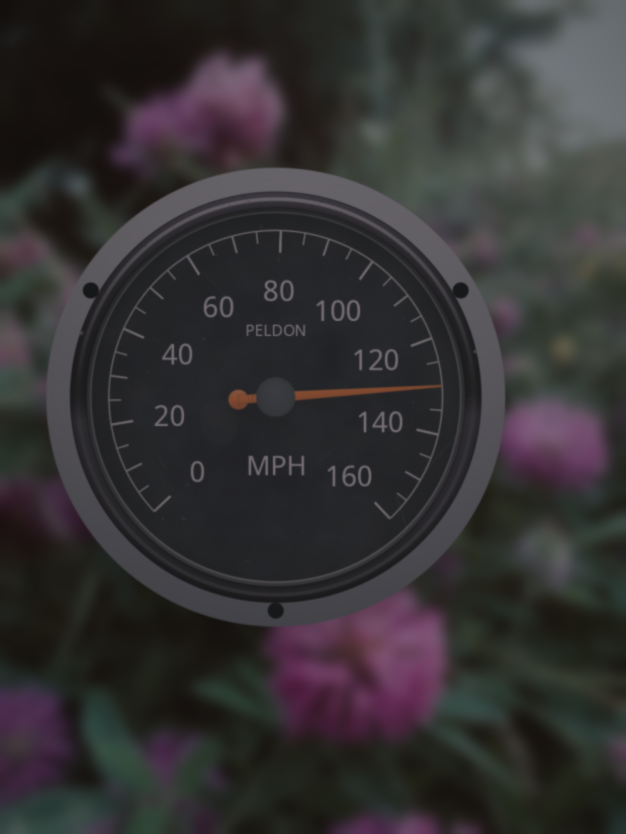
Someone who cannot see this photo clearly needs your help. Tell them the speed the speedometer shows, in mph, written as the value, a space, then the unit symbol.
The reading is 130 mph
